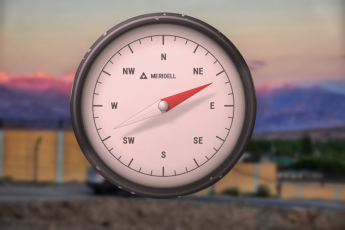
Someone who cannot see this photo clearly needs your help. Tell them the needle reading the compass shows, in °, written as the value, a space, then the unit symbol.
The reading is 65 °
